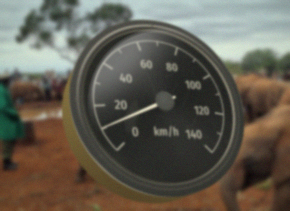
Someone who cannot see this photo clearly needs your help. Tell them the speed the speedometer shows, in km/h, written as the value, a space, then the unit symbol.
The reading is 10 km/h
